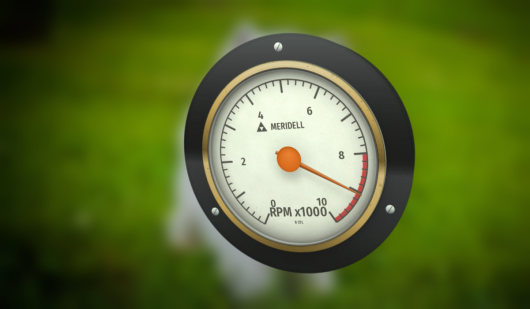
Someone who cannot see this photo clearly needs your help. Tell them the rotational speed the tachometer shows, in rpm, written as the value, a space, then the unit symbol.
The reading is 9000 rpm
